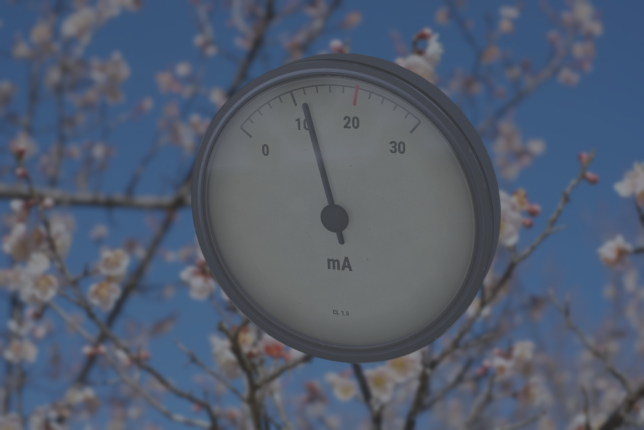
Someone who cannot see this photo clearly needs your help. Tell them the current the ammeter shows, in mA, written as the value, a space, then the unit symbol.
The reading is 12 mA
